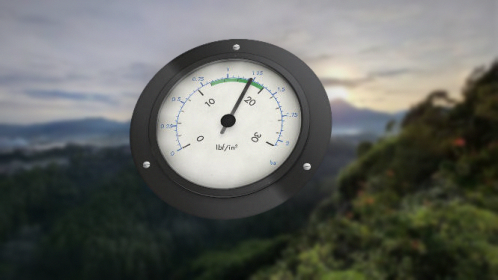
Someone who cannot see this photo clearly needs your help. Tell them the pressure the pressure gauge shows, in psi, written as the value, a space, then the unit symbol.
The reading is 18 psi
